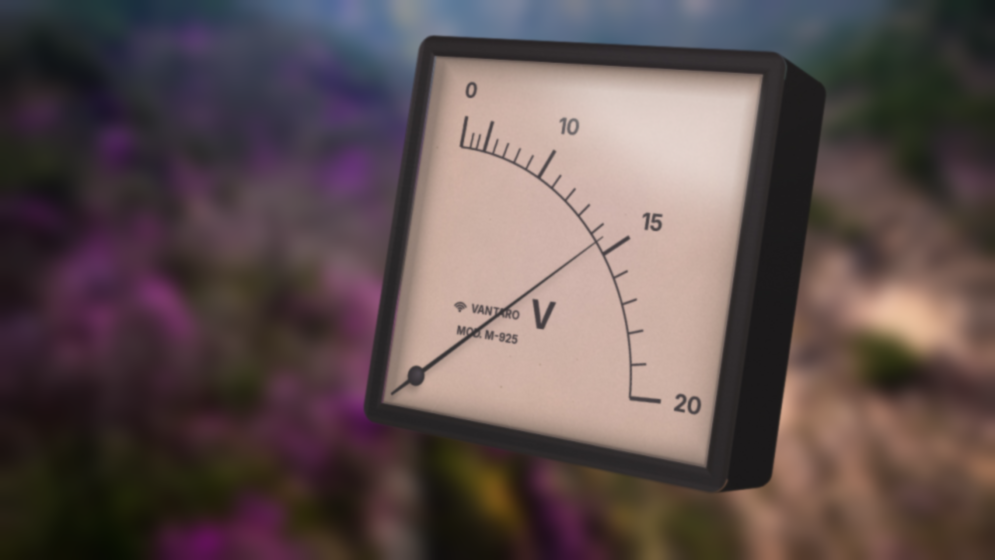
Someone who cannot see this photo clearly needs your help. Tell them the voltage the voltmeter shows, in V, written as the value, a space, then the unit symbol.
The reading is 14.5 V
